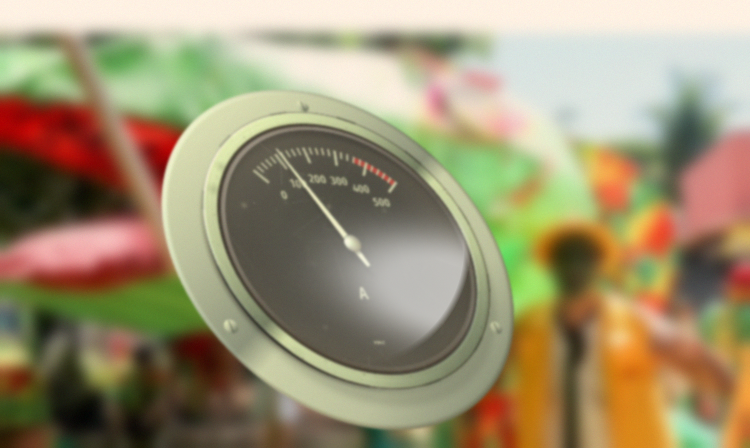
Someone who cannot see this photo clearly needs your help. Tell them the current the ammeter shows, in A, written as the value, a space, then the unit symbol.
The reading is 100 A
